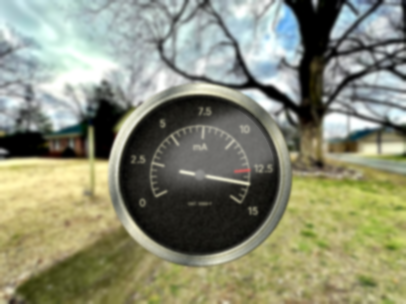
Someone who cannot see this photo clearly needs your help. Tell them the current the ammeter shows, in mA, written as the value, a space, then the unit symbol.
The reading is 13.5 mA
